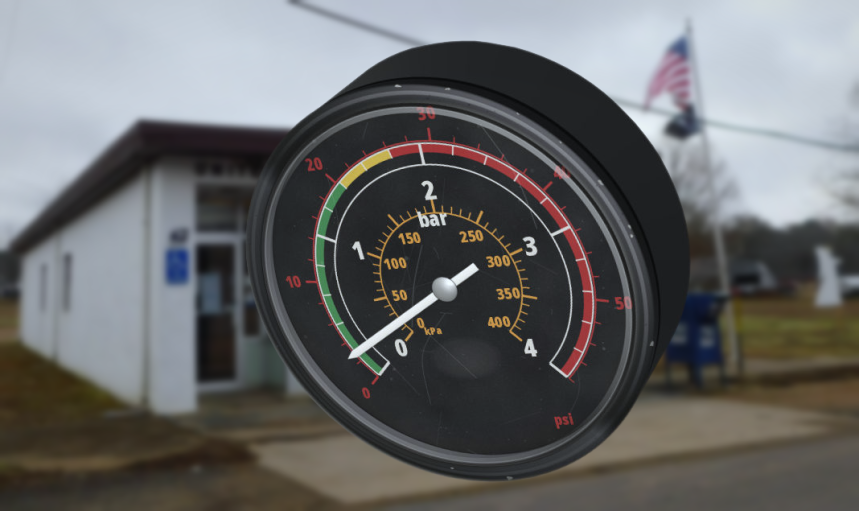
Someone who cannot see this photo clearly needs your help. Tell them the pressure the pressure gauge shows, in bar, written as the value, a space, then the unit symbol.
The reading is 0.2 bar
